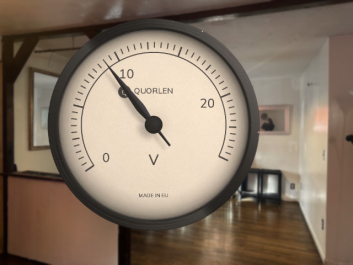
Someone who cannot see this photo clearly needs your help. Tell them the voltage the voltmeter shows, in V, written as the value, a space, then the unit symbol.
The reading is 9 V
